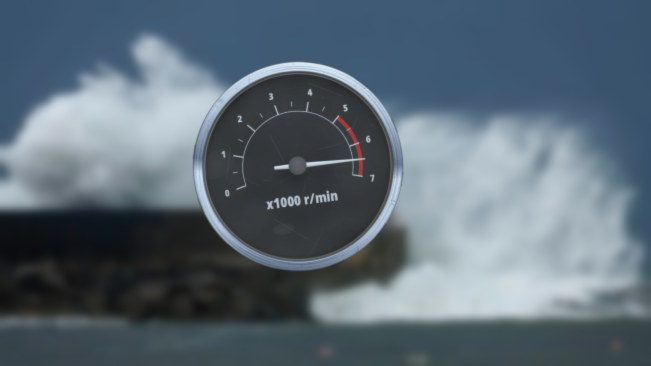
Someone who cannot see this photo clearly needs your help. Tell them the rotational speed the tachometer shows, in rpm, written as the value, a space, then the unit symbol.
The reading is 6500 rpm
